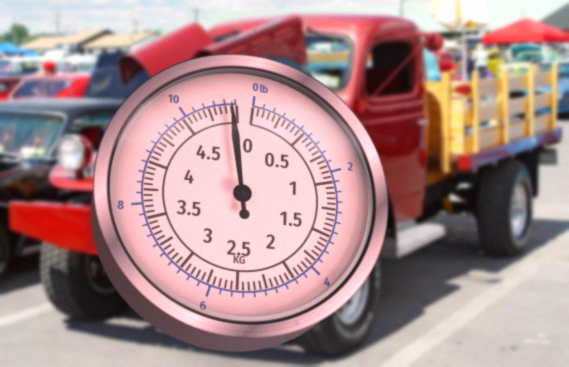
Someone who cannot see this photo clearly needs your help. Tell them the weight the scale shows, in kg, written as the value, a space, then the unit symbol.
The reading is 4.95 kg
